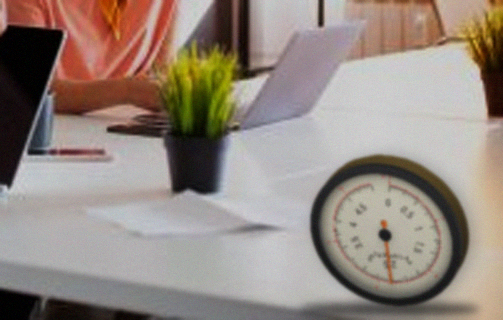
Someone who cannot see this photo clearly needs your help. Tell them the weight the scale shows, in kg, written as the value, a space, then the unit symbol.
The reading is 2.5 kg
